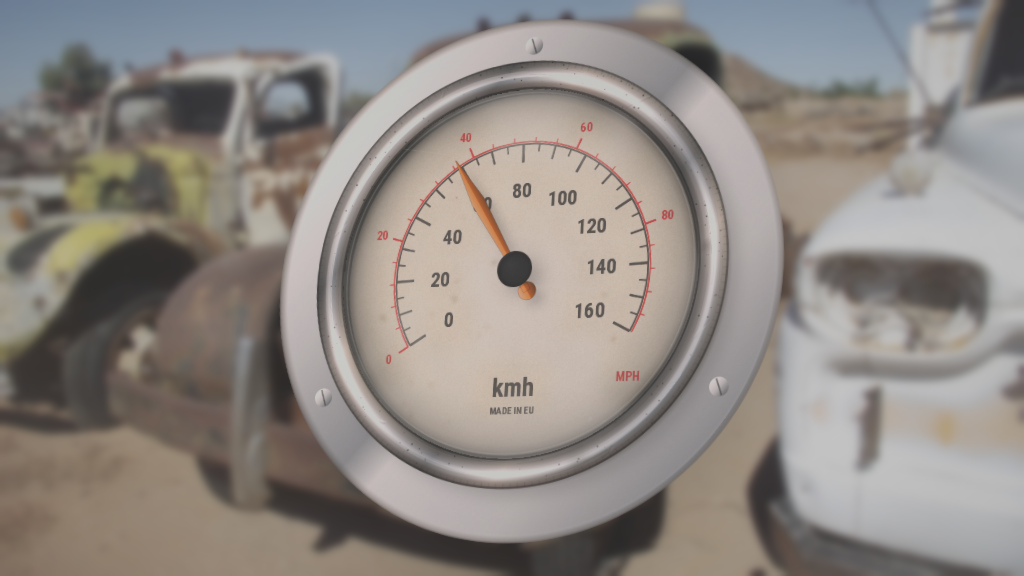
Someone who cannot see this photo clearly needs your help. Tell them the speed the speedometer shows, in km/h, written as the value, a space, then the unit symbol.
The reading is 60 km/h
